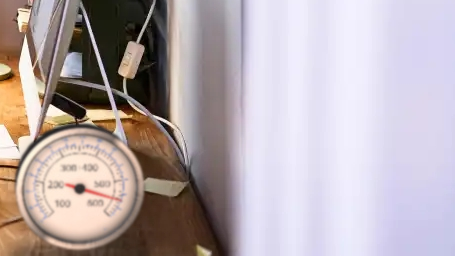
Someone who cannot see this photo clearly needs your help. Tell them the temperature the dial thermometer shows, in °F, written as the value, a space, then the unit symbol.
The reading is 550 °F
